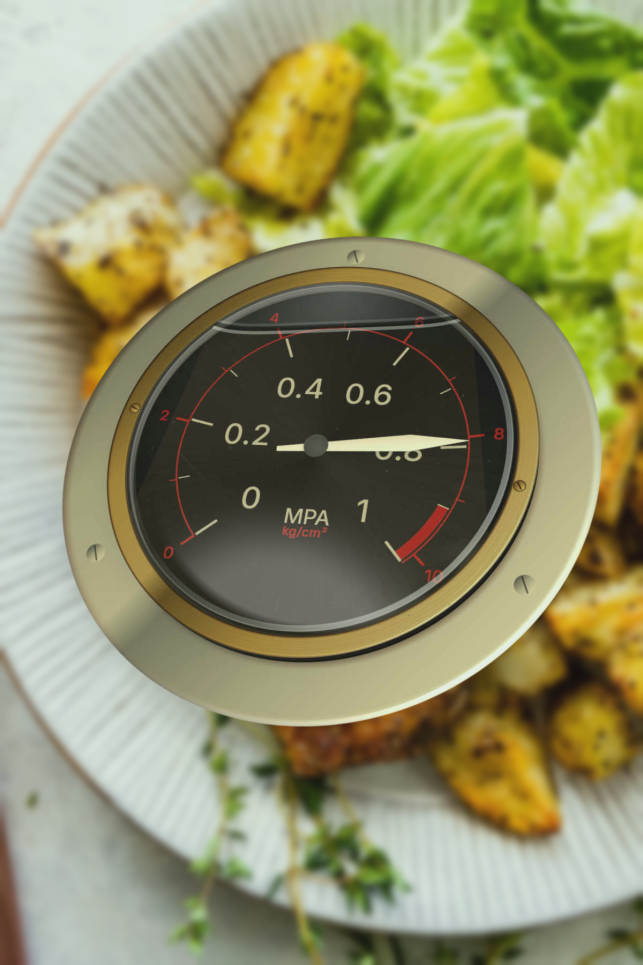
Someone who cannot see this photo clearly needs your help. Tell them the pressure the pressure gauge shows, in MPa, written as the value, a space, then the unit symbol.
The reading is 0.8 MPa
